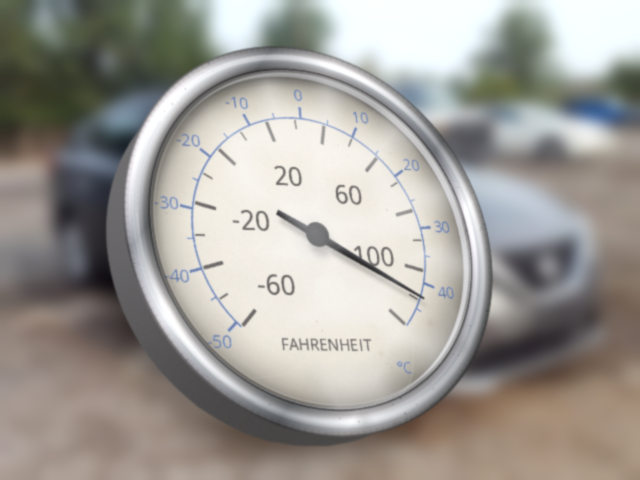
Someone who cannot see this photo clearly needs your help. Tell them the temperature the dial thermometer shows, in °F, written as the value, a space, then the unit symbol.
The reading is 110 °F
